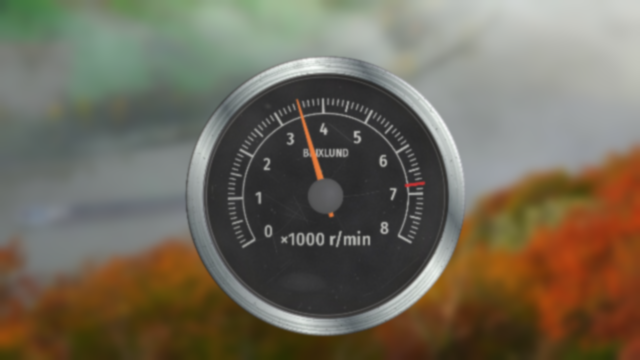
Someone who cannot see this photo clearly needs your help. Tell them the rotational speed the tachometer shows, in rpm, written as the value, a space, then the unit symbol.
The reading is 3500 rpm
